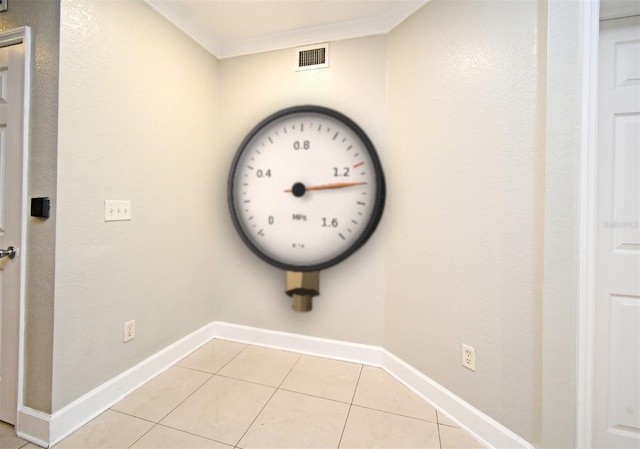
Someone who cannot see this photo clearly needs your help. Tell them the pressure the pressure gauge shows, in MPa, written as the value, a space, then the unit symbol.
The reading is 1.3 MPa
